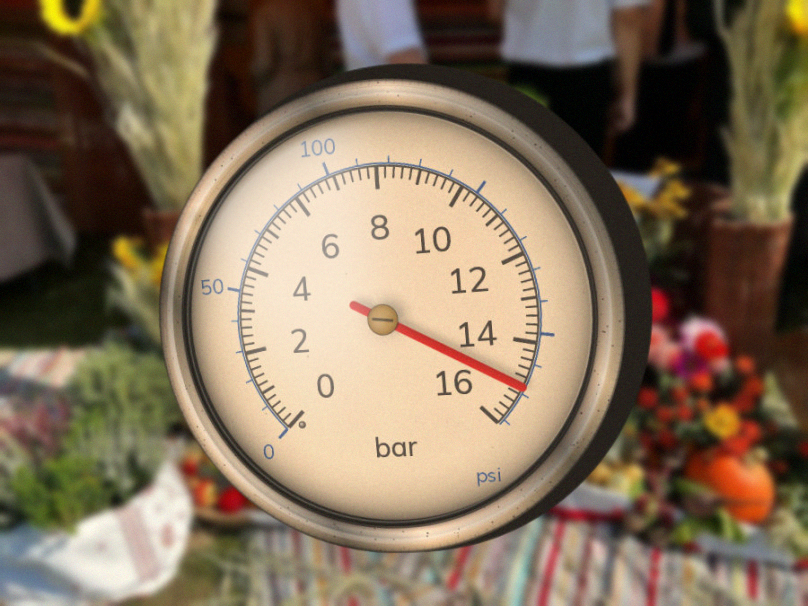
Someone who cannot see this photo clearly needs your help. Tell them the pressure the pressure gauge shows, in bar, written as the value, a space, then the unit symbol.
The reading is 15 bar
